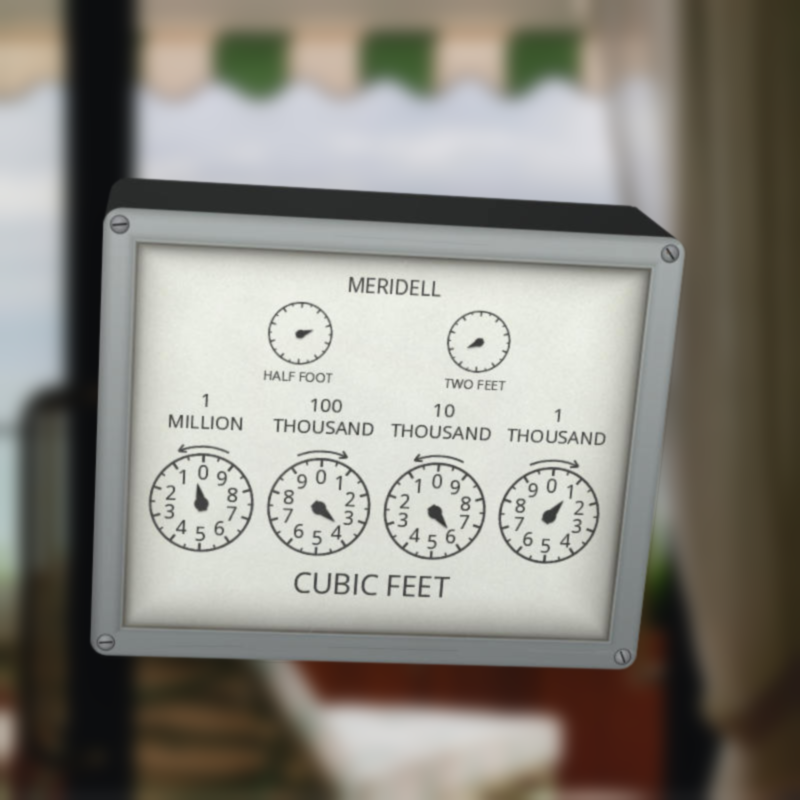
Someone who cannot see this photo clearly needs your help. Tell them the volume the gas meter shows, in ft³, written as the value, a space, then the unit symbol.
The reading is 36100 ft³
